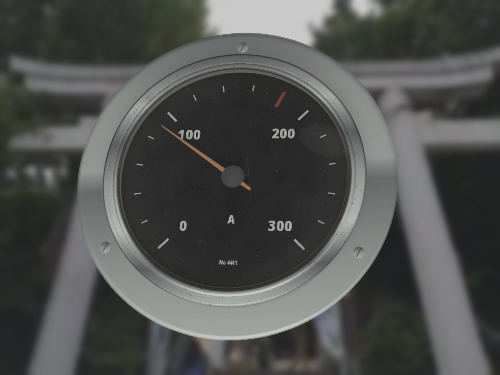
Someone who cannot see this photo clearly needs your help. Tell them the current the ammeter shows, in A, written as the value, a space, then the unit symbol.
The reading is 90 A
